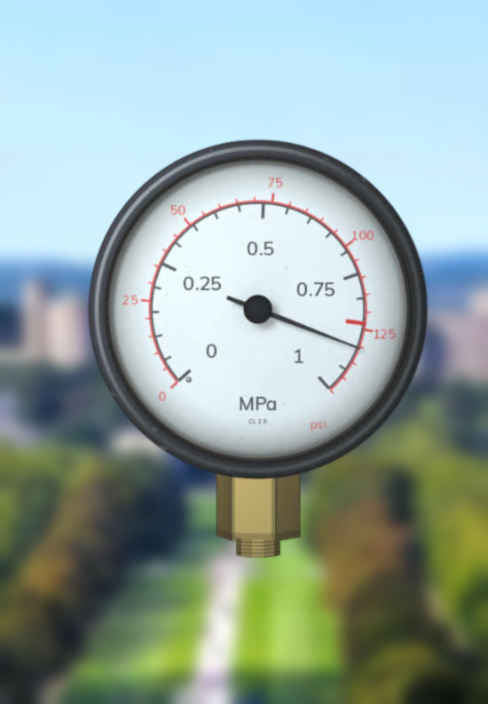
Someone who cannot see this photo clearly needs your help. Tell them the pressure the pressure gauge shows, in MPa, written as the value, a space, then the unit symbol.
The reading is 0.9 MPa
